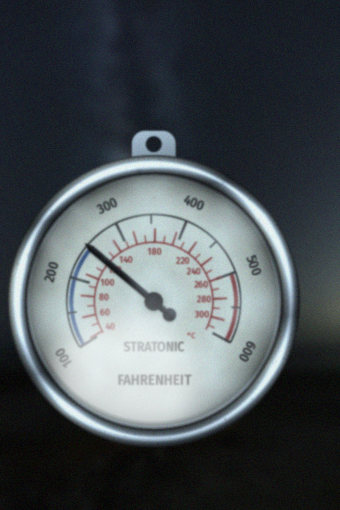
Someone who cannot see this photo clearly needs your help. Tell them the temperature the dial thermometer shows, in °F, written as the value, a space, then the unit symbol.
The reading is 250 °F
